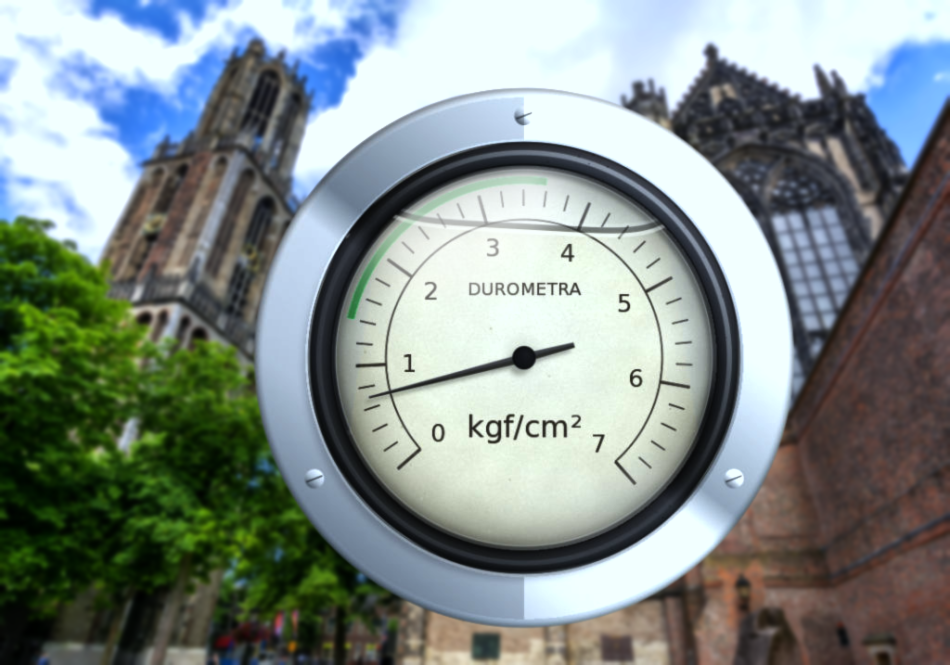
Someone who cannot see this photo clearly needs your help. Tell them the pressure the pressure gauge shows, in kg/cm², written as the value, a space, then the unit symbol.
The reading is 0.7 kg/cm²
